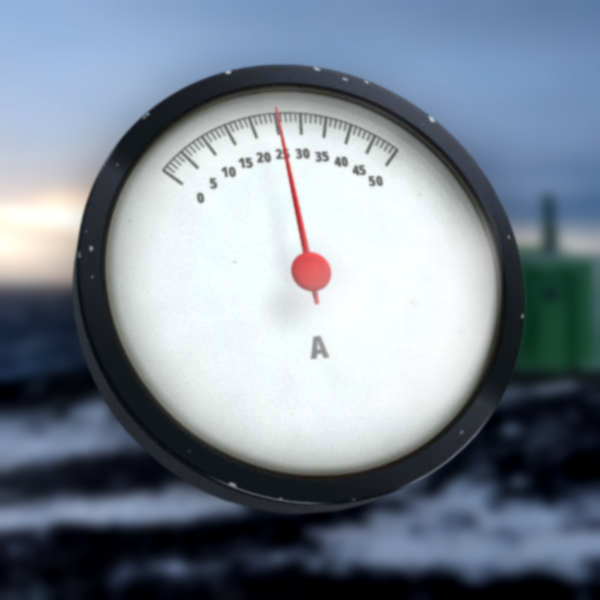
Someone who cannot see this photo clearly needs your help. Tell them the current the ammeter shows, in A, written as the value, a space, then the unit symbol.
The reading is 25 A
